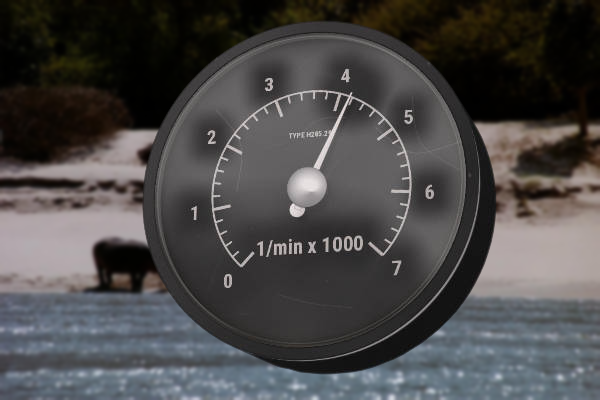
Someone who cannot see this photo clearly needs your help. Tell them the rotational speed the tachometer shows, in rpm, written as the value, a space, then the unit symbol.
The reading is 4200 rpm
